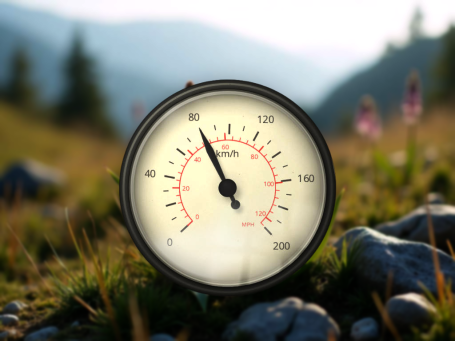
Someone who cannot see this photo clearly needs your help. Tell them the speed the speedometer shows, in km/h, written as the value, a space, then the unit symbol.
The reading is 80 km/h
